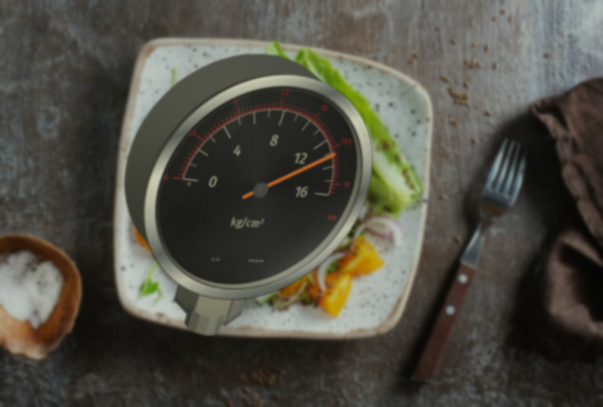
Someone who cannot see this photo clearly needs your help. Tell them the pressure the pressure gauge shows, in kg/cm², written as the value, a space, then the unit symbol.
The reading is 13 kg/cm²
